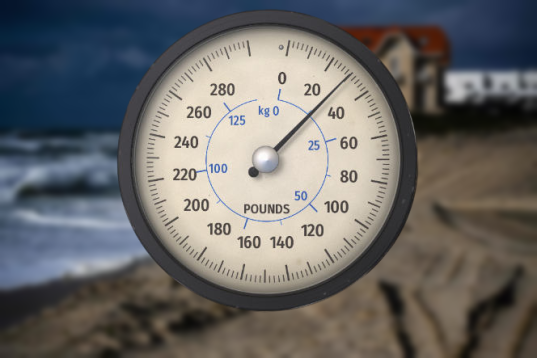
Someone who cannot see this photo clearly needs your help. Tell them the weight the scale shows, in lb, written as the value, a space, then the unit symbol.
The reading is 30 lb
